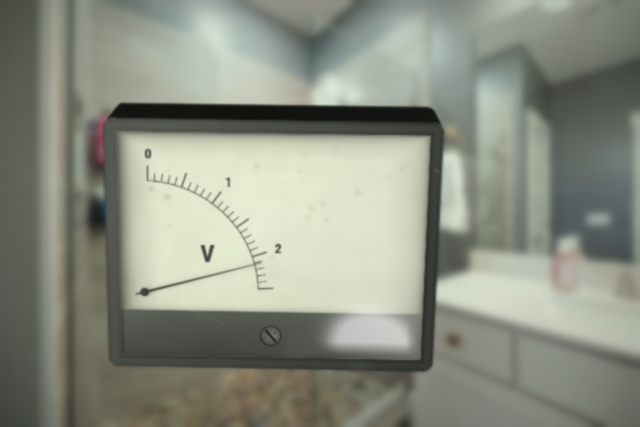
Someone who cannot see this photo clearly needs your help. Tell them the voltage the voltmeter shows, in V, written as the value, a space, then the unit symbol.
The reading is 2.1 V
